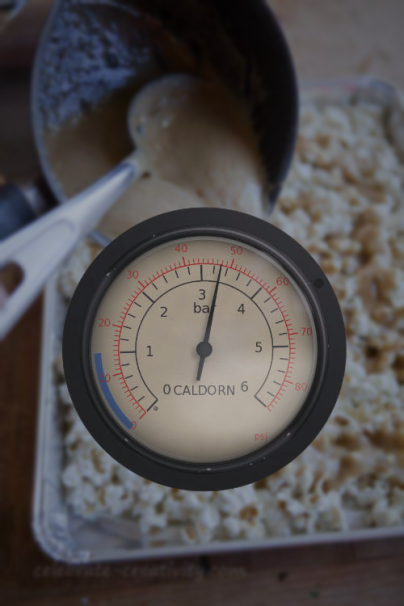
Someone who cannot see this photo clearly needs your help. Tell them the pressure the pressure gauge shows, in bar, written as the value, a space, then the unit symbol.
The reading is 3.3 bar
